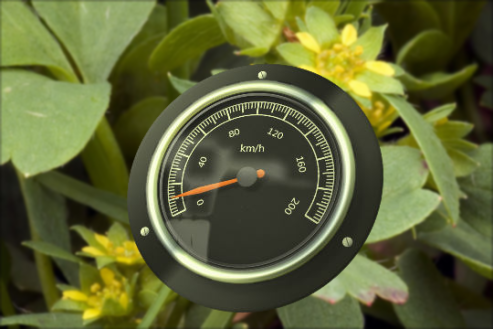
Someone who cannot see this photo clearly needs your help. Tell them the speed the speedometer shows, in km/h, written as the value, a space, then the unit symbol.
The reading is 10 km/h
